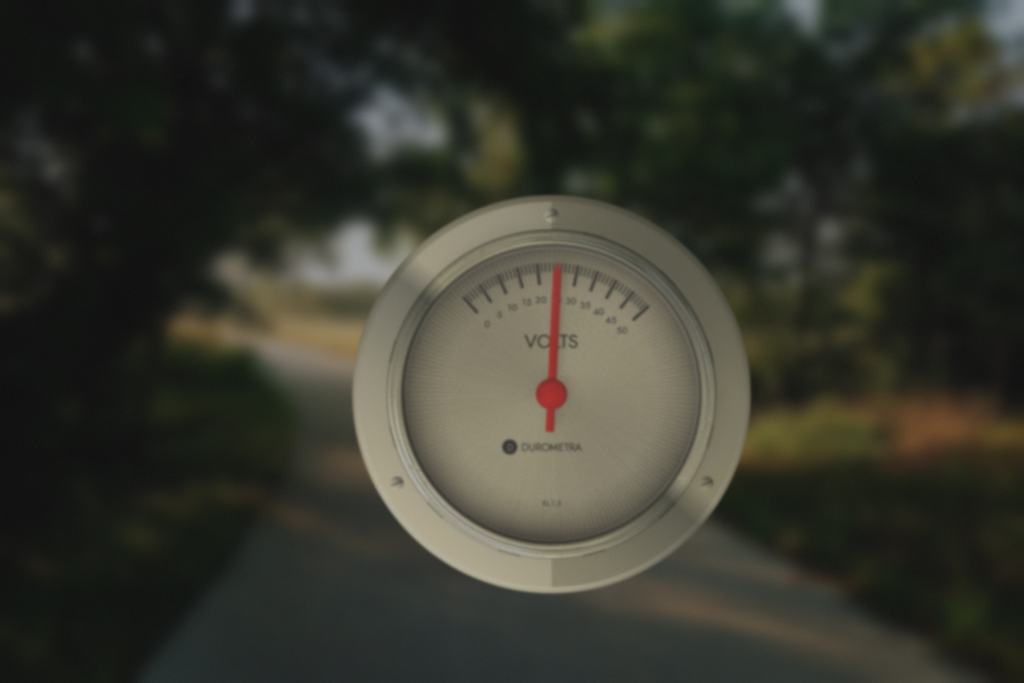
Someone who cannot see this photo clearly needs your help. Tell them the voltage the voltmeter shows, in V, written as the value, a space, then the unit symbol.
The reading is 25 V
